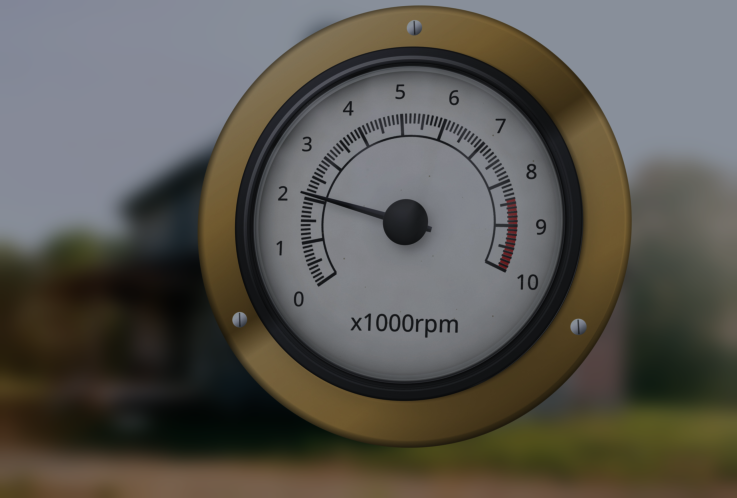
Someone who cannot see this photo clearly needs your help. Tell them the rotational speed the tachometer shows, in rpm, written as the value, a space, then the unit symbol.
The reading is 2100 rpm
